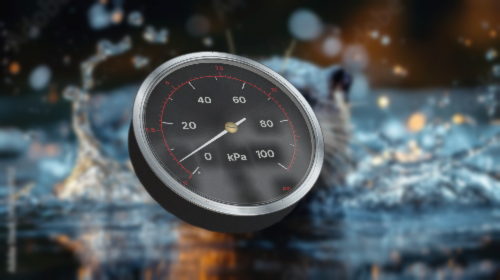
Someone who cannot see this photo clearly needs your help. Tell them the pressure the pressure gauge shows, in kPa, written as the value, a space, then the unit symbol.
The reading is 5 kPa
